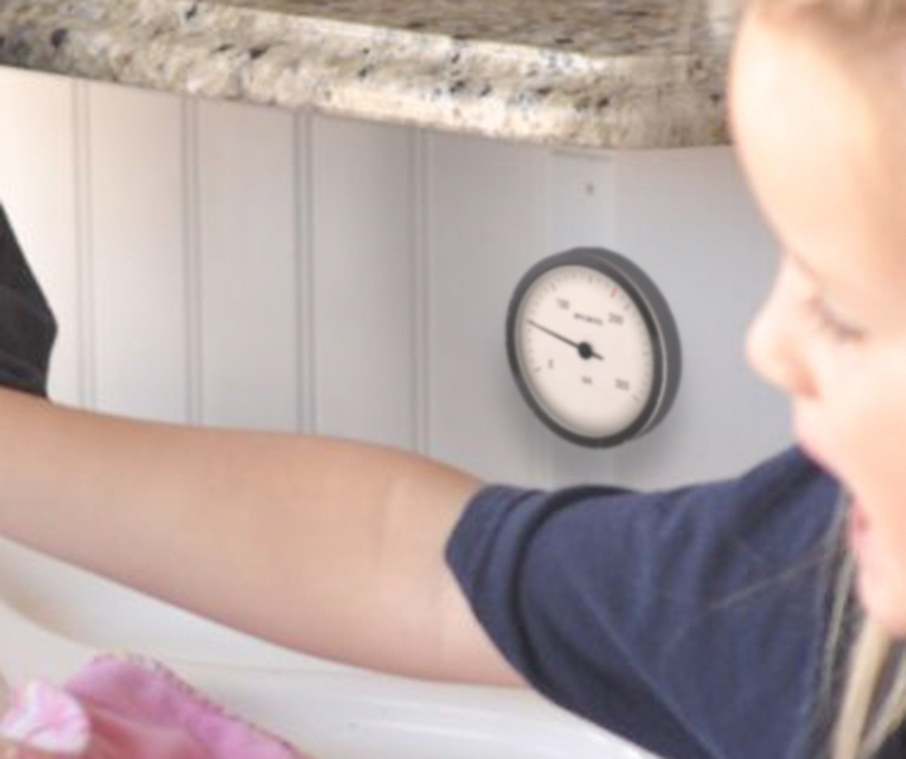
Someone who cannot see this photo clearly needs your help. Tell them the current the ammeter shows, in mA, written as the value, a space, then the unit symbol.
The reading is 50 mA
